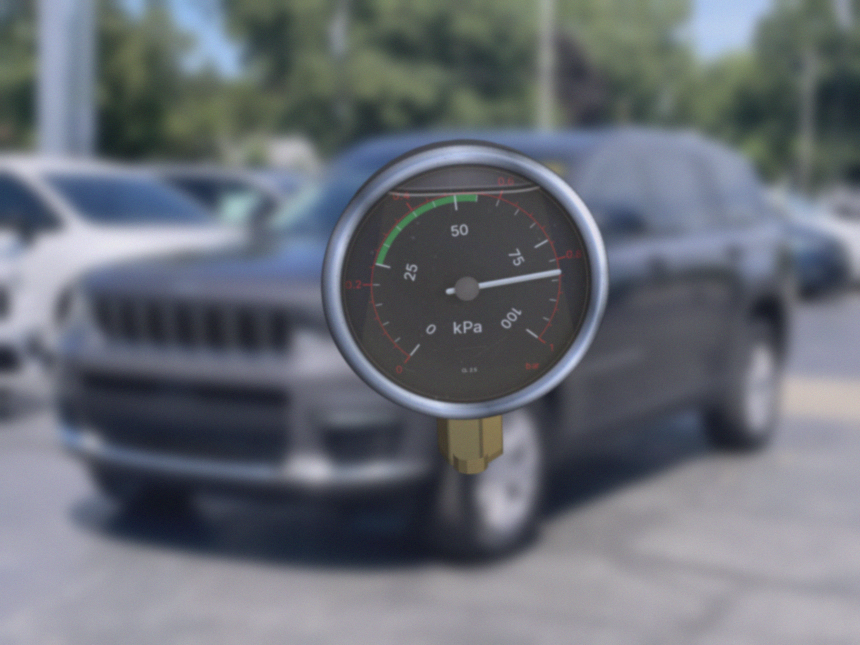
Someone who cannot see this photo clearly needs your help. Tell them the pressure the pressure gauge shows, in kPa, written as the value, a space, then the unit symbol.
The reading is 82.5 kPa
